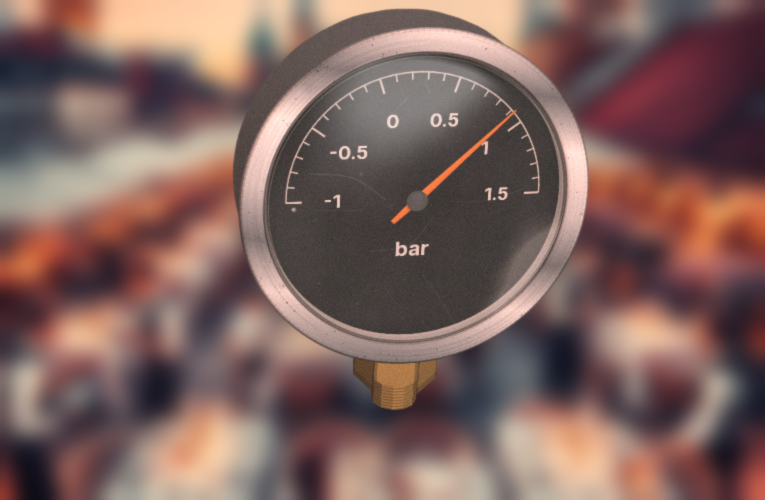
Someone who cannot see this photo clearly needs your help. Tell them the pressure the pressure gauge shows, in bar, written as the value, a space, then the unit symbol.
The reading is 0.9 bar
